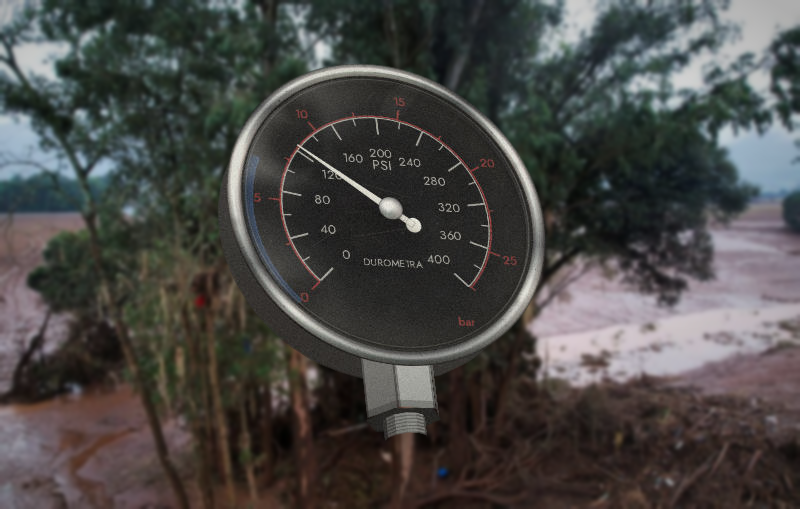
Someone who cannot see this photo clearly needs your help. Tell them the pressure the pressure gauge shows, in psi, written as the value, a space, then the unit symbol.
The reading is 120 psi
